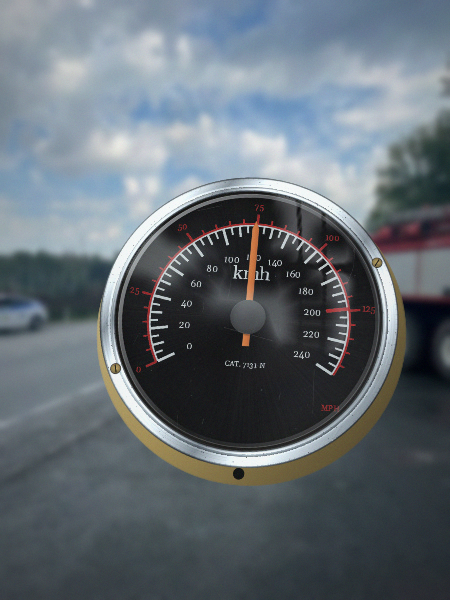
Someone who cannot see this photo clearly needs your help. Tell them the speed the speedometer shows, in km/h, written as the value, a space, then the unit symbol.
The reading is 120 km/h
